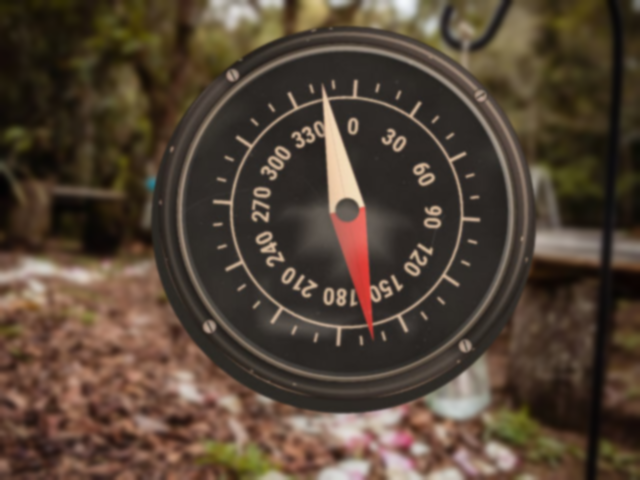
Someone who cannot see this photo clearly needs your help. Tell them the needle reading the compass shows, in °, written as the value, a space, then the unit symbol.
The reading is 165 °
